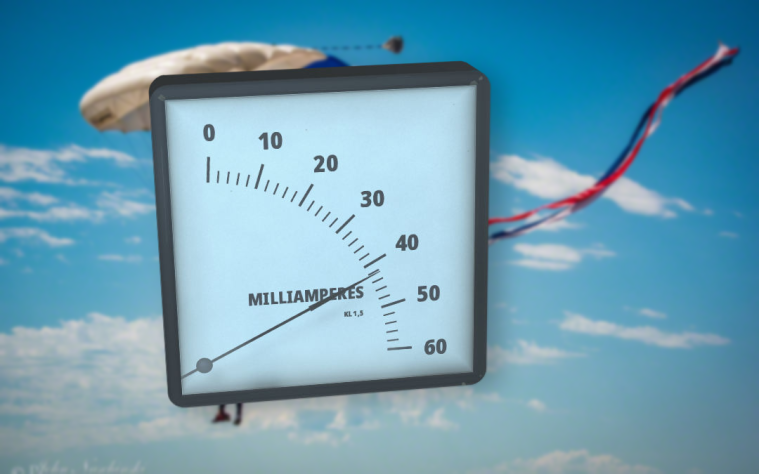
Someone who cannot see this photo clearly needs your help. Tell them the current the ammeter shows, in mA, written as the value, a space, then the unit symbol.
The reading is 42 mA
